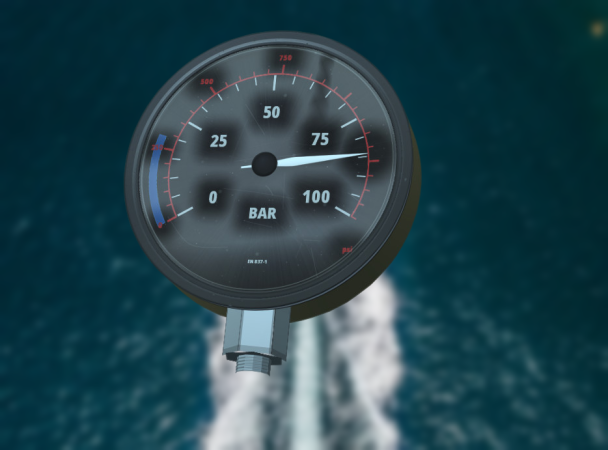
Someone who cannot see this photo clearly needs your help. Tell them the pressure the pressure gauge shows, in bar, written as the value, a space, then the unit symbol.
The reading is 85 bar
